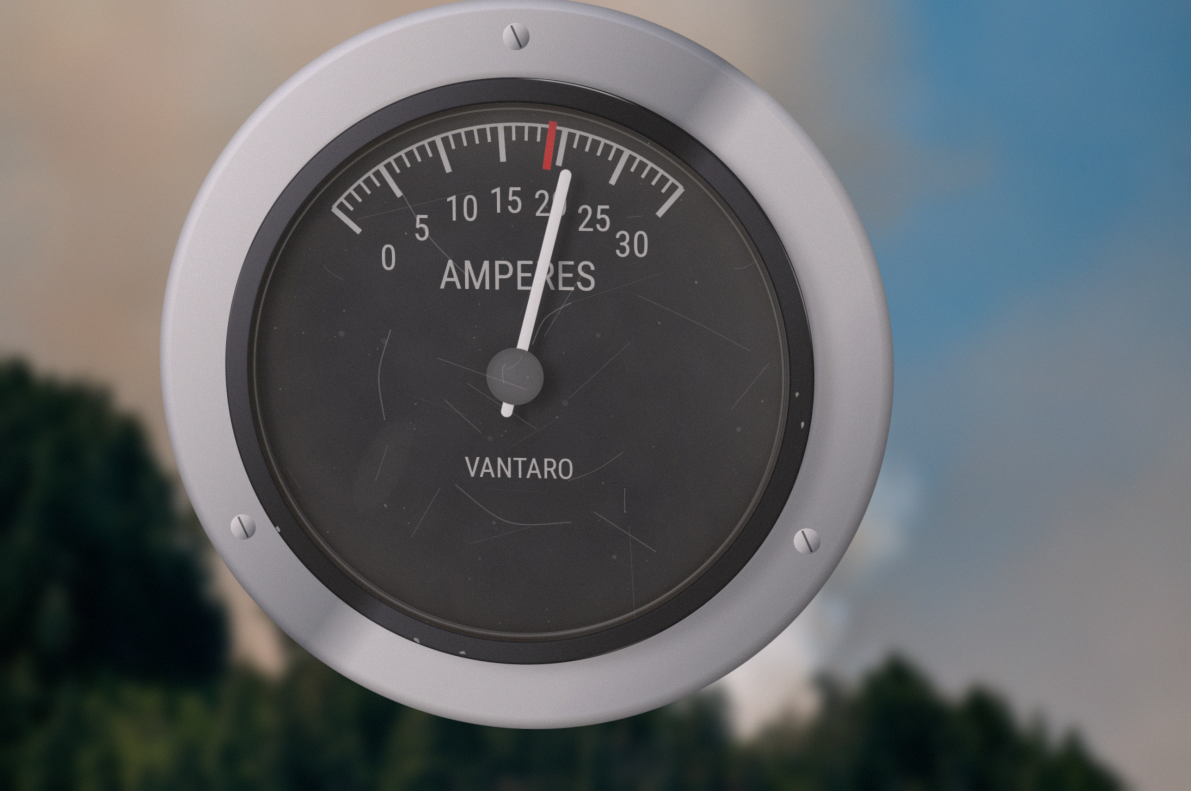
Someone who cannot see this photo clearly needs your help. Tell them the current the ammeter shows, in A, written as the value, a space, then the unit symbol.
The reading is 21 A
